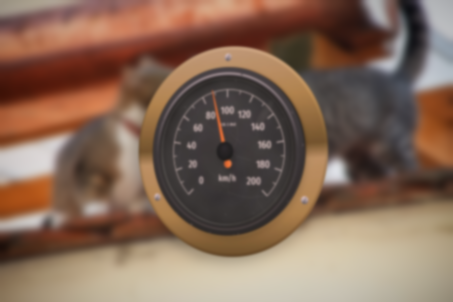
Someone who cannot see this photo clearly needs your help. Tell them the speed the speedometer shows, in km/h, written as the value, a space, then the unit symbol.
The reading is 90 km/h
